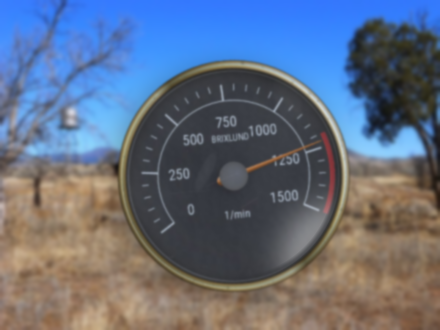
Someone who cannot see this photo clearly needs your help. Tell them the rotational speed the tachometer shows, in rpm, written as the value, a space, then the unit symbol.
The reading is 1225 rpm
